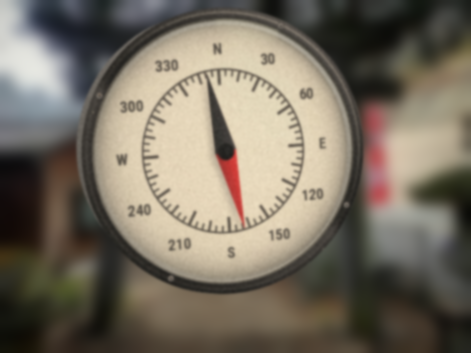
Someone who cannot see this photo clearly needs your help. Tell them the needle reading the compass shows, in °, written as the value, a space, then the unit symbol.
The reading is 170 °
